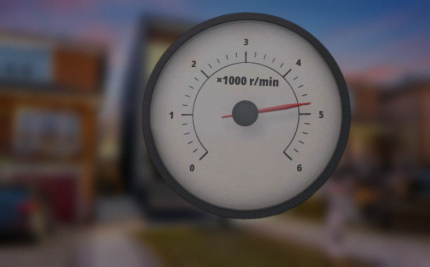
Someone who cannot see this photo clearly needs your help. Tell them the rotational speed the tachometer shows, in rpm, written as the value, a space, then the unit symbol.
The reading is 4800 rpm
